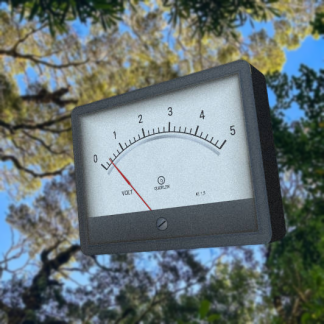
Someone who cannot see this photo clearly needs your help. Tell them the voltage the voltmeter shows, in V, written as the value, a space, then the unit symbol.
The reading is 0.4 V
